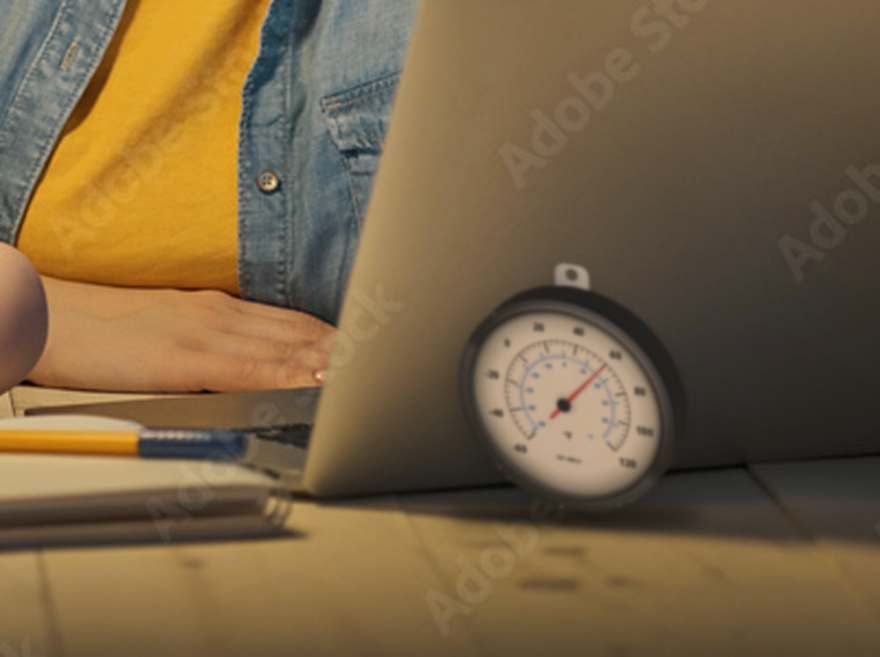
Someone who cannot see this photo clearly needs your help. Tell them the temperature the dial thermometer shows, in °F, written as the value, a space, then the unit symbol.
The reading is 60 °F
